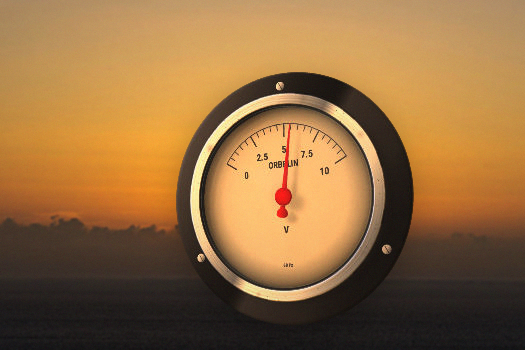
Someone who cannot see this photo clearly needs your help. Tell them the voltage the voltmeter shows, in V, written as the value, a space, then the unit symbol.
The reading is 5.5 V
